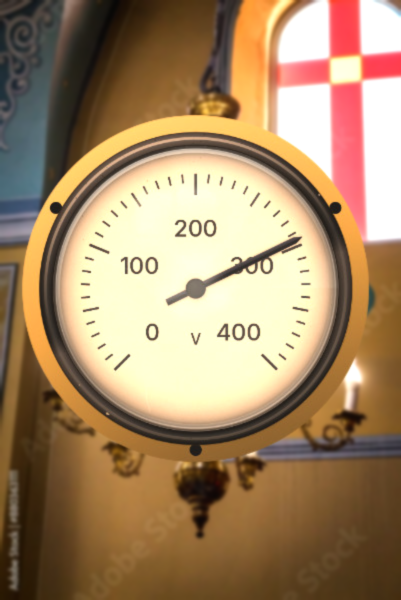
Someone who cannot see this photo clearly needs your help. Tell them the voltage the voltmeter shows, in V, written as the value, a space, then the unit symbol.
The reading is 295 V
